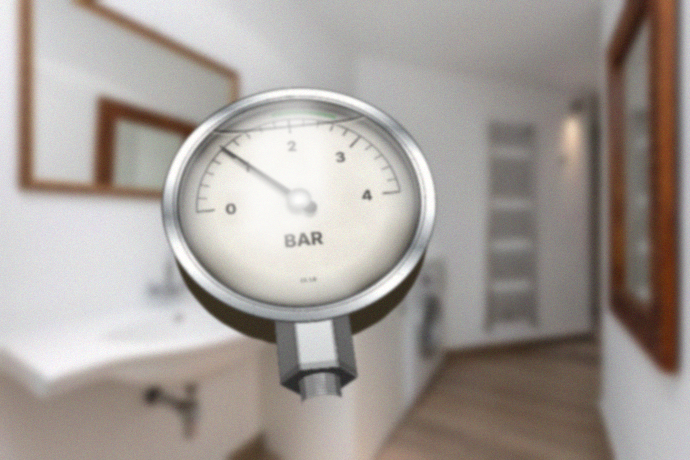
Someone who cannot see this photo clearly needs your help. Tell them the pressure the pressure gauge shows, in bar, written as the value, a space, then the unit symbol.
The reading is 1 bar
